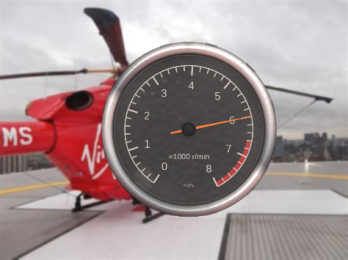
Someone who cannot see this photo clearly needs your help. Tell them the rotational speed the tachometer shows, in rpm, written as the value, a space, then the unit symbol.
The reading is 6000 rpm
